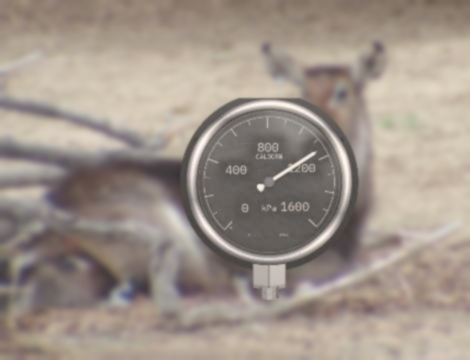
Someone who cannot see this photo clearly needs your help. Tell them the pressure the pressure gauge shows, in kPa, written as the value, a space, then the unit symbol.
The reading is 1150 kPa
